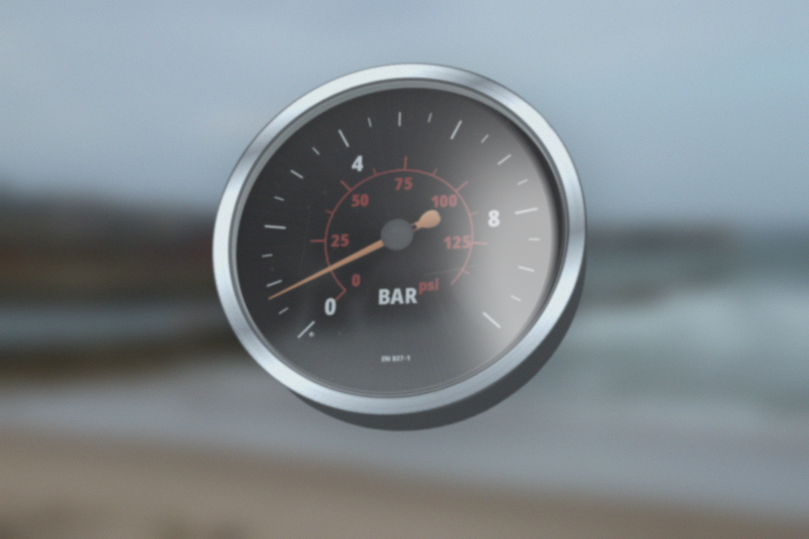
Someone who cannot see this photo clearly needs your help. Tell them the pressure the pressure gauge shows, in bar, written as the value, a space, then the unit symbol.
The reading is 0.75 bar
